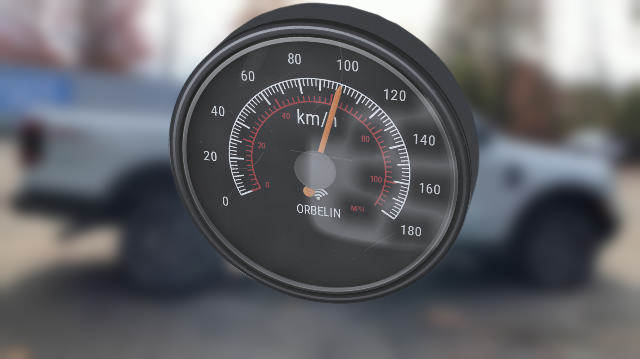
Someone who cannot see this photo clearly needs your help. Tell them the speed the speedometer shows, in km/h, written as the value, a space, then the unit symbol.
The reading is 100 km/h
